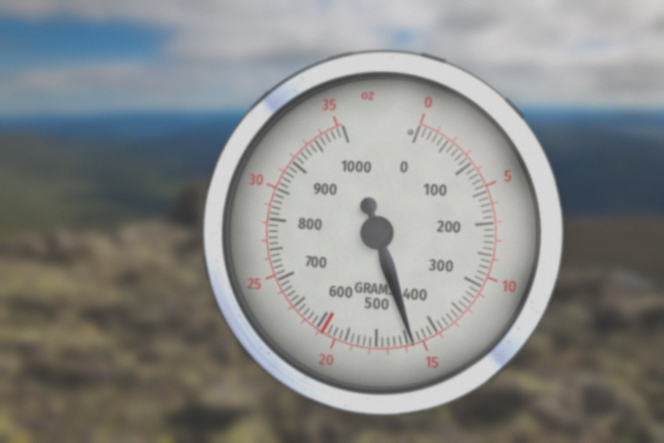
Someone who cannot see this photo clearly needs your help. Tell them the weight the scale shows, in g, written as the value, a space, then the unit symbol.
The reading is 440 g
